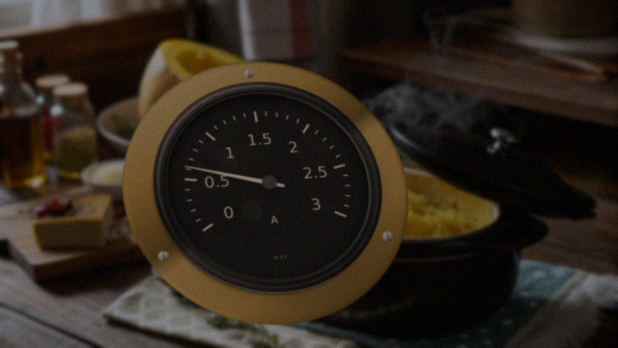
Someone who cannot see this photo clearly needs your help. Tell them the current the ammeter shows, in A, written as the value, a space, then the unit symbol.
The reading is 0.6 A
